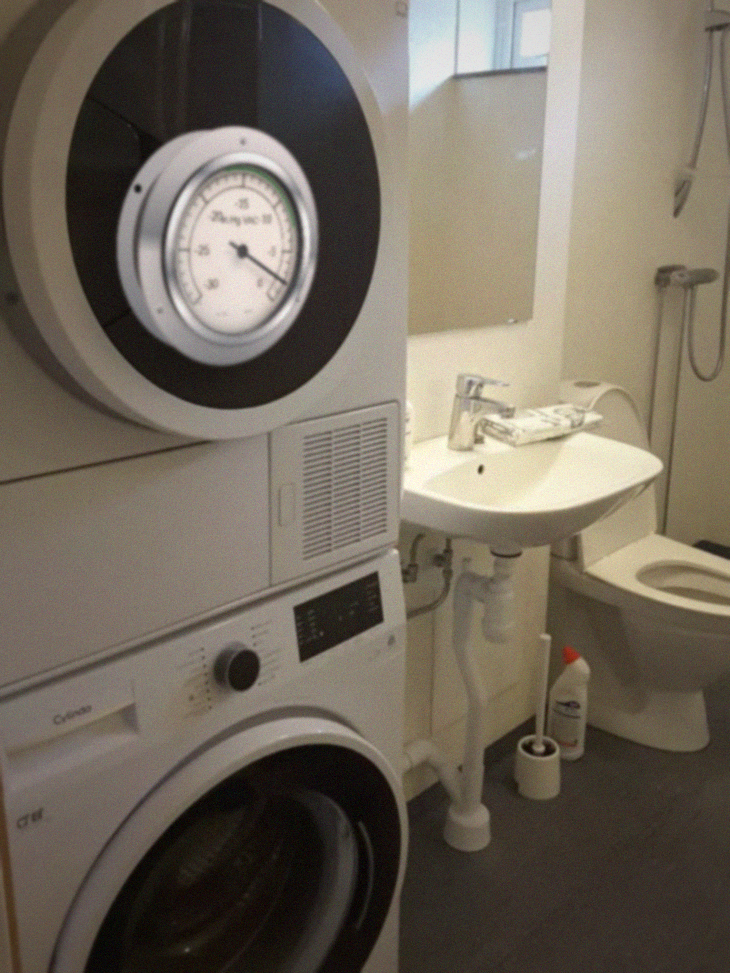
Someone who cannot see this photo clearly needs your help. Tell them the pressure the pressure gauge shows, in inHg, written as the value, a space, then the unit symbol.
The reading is -2 inHg
